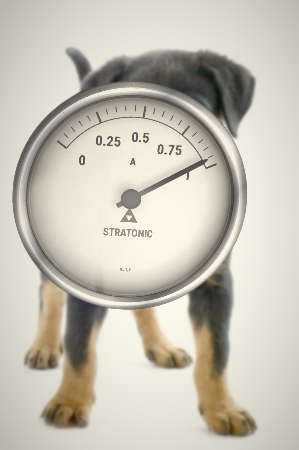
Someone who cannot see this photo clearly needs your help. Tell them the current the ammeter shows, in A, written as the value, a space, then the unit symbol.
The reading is 0.95 A
